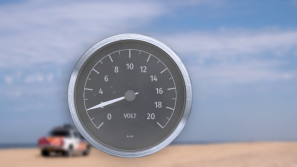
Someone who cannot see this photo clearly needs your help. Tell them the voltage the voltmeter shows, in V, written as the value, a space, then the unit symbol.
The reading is 2 V
